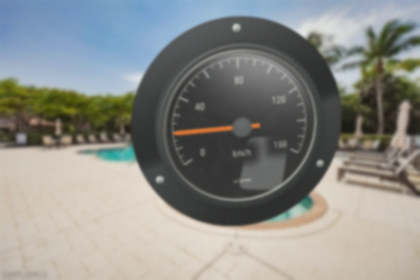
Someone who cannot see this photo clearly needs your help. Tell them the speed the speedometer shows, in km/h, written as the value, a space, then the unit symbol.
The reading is 20 km/h
